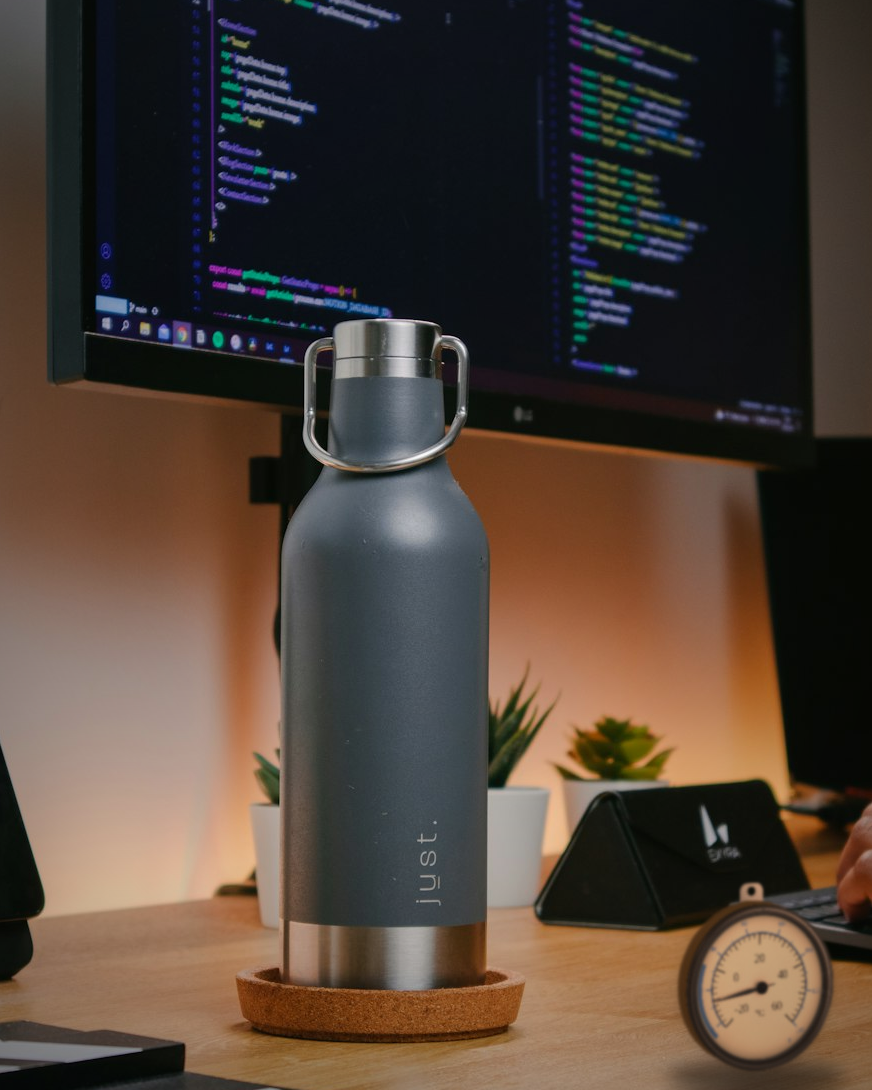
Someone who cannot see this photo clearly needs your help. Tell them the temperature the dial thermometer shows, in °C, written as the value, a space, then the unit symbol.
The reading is -10 °C
